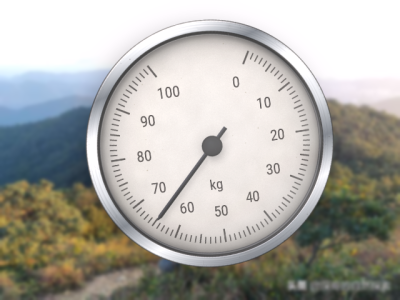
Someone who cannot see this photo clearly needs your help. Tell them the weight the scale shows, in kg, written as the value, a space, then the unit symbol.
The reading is 65 kg
